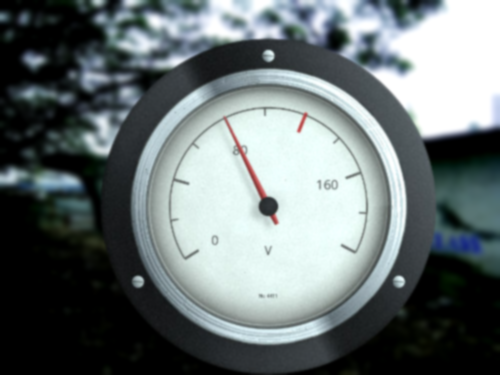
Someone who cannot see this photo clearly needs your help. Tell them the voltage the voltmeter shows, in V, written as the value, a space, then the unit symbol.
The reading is 80 V
